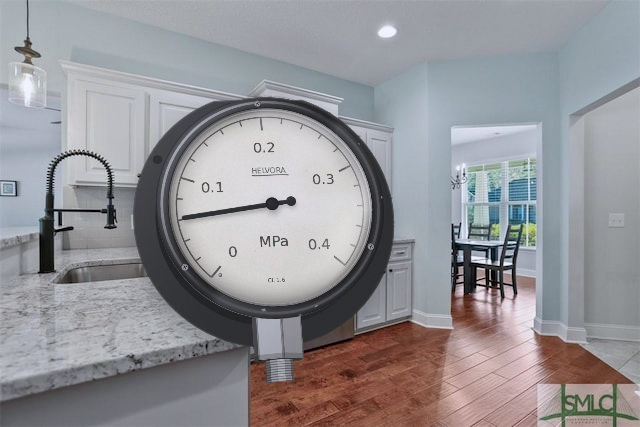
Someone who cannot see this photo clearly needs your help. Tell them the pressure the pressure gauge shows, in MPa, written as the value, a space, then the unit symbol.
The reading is 0.06 MPa
